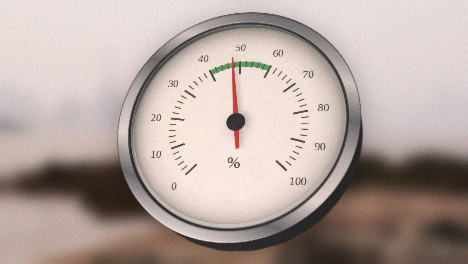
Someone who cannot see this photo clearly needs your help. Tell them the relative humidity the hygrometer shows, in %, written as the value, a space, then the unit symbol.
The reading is 48 %
